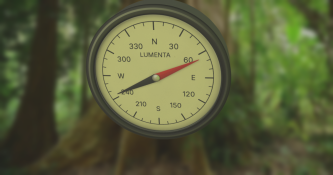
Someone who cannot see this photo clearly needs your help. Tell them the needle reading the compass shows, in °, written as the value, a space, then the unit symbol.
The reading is 65 °
